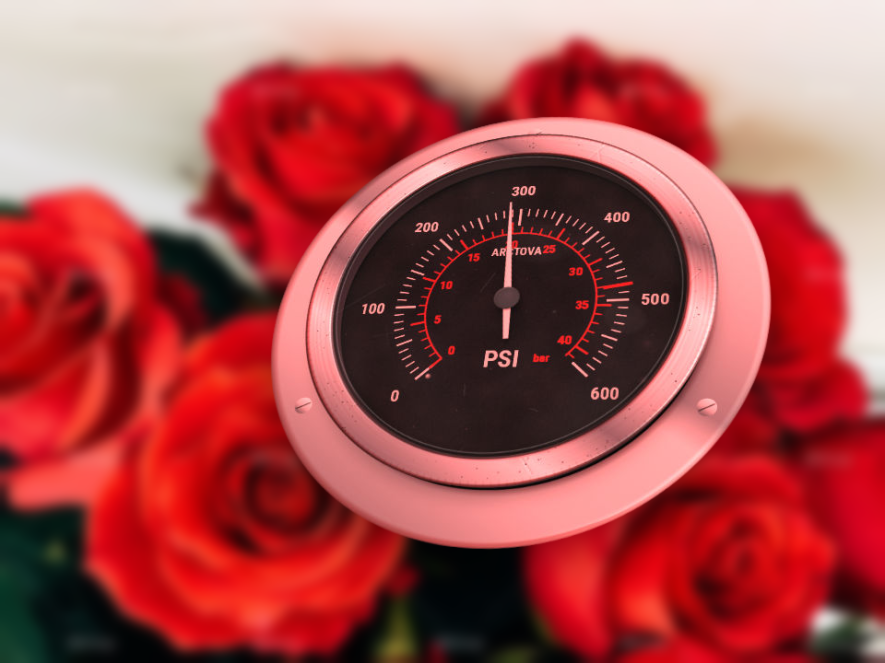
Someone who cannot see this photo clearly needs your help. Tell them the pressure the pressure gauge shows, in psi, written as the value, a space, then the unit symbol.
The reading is 290 psi
